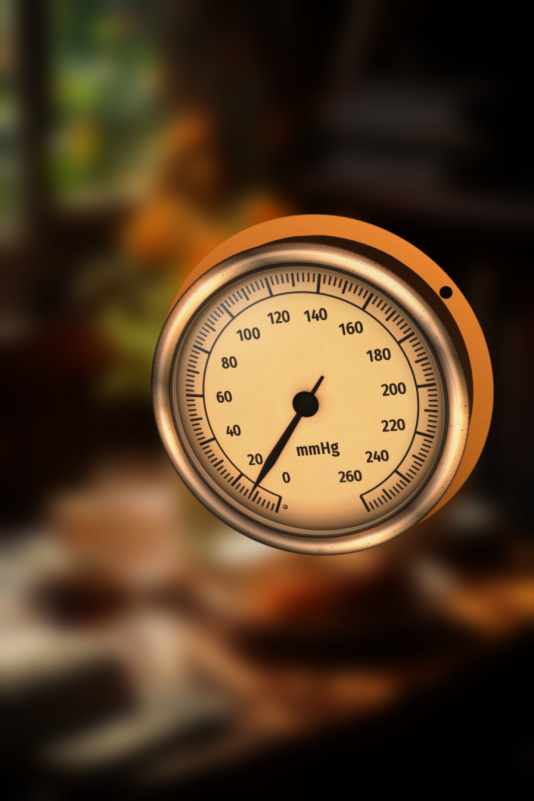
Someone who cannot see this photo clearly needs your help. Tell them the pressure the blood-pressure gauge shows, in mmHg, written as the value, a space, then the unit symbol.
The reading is 12 mmHg
